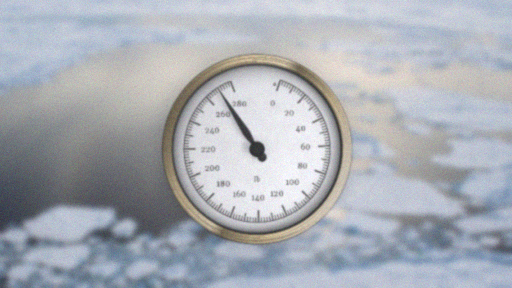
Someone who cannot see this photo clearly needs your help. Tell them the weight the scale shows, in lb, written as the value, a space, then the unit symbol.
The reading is 270 lb
